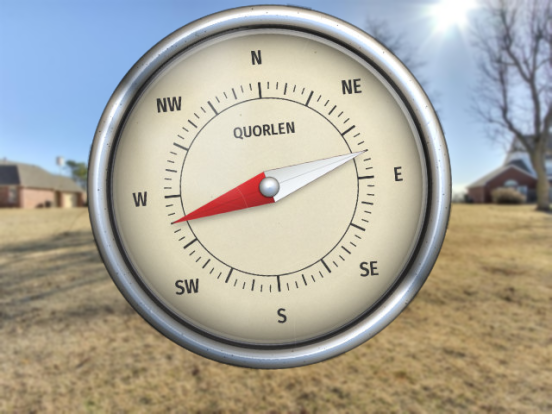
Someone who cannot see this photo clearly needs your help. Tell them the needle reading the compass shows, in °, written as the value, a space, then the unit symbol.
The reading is 255 °
